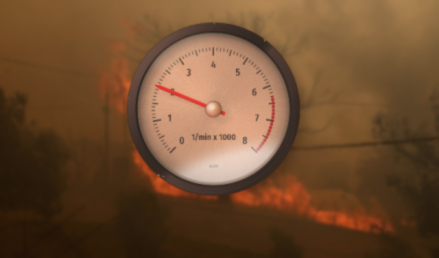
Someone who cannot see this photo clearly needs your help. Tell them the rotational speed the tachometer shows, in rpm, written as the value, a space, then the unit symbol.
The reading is 2000 rpm
